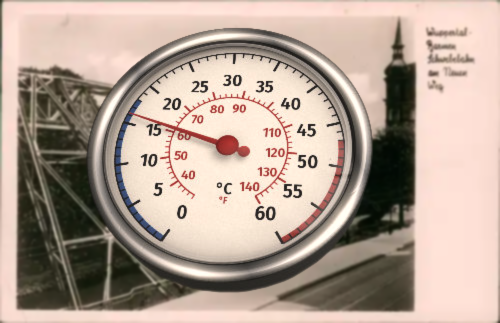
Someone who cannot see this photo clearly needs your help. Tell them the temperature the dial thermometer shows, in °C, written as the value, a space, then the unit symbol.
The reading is 16 °C
